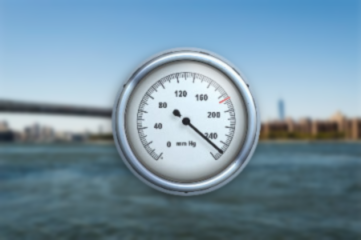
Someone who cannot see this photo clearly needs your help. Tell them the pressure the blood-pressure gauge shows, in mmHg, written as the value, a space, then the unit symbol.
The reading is 250 mmHg
